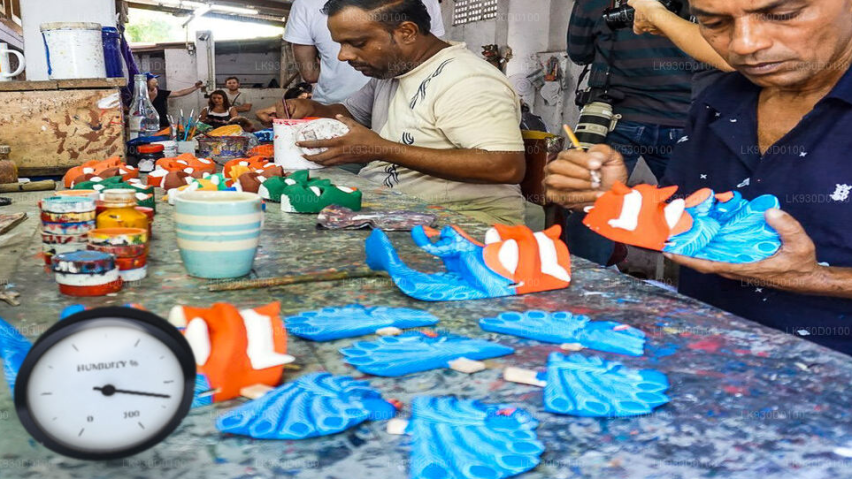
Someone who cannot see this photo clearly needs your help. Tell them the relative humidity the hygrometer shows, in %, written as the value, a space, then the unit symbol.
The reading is 85 %
